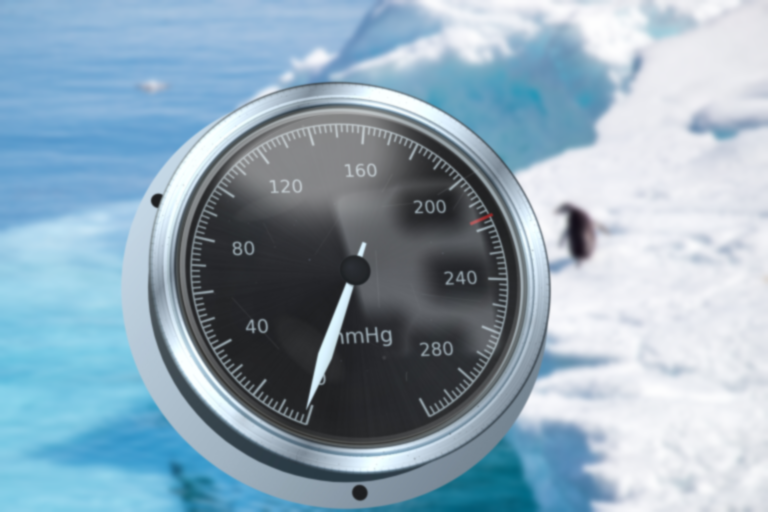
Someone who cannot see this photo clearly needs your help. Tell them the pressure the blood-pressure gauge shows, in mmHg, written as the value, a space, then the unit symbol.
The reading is 2 mmHg
